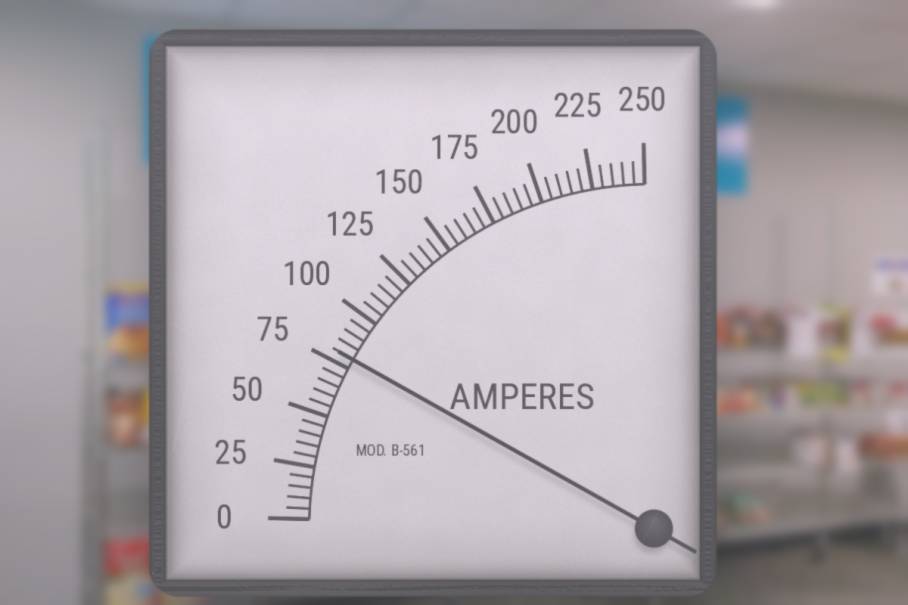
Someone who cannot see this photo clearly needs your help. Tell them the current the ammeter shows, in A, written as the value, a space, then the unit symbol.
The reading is 80 A
